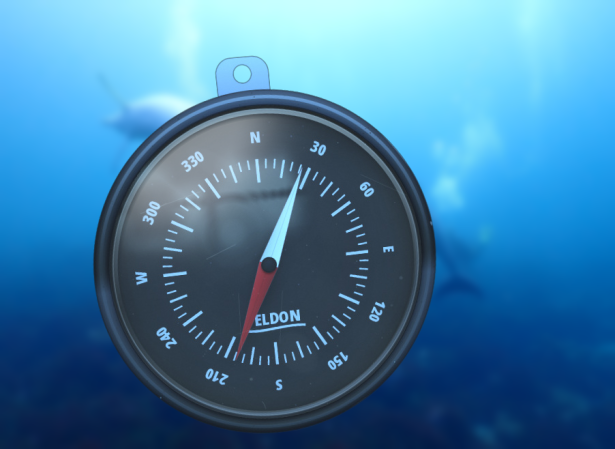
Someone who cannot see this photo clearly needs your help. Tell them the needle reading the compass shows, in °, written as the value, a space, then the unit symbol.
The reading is 205 °
